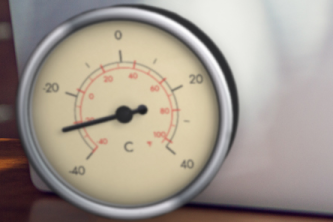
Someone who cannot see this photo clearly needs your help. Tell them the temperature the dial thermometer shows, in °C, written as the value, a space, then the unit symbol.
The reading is -30 °C
